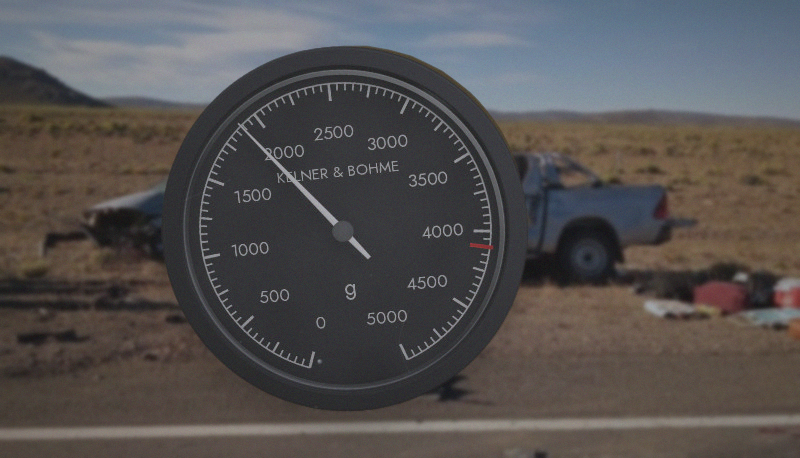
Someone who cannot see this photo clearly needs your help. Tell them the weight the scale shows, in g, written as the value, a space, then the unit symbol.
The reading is 1900 g
